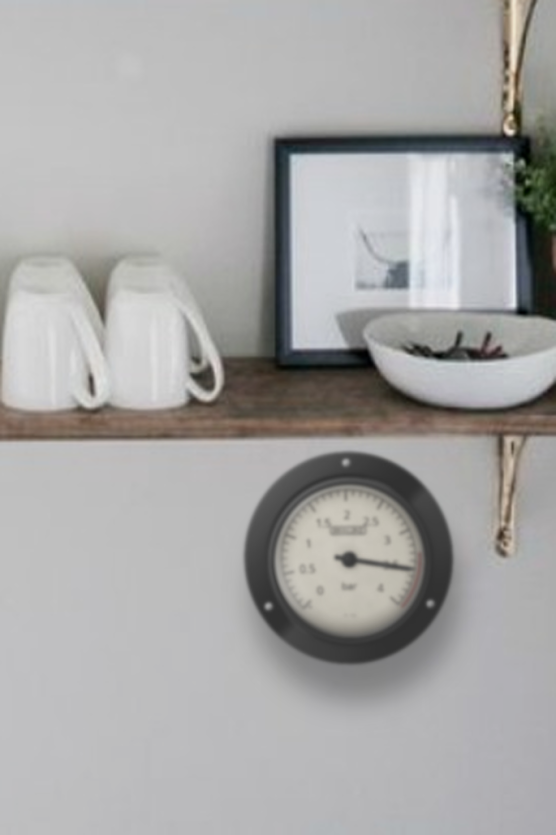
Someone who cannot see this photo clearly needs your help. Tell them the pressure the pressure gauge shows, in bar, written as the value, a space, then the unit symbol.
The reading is 3.5 bar
